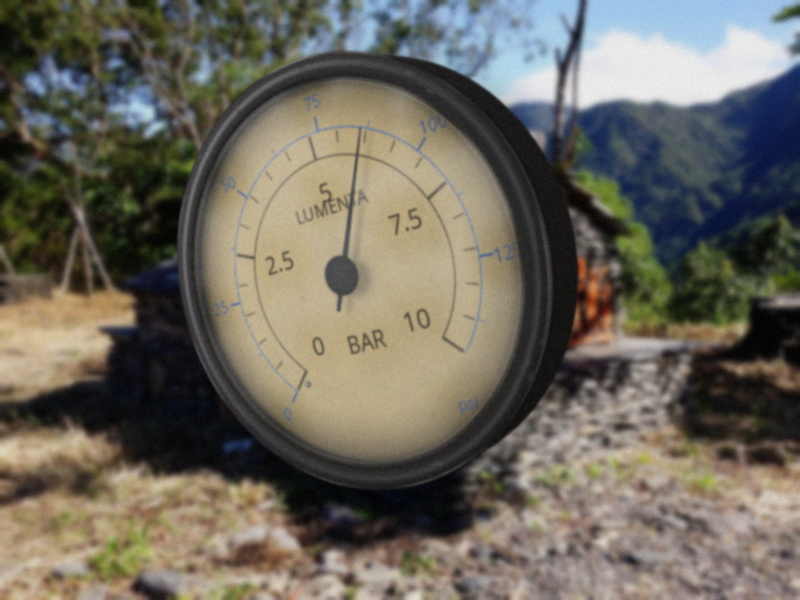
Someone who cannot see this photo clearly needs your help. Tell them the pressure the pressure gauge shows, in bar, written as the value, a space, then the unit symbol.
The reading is 6 bar
